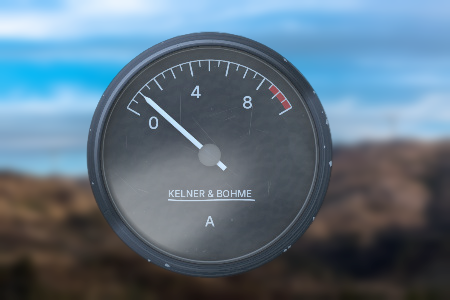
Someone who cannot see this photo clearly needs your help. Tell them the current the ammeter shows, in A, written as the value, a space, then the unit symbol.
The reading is 1 A
